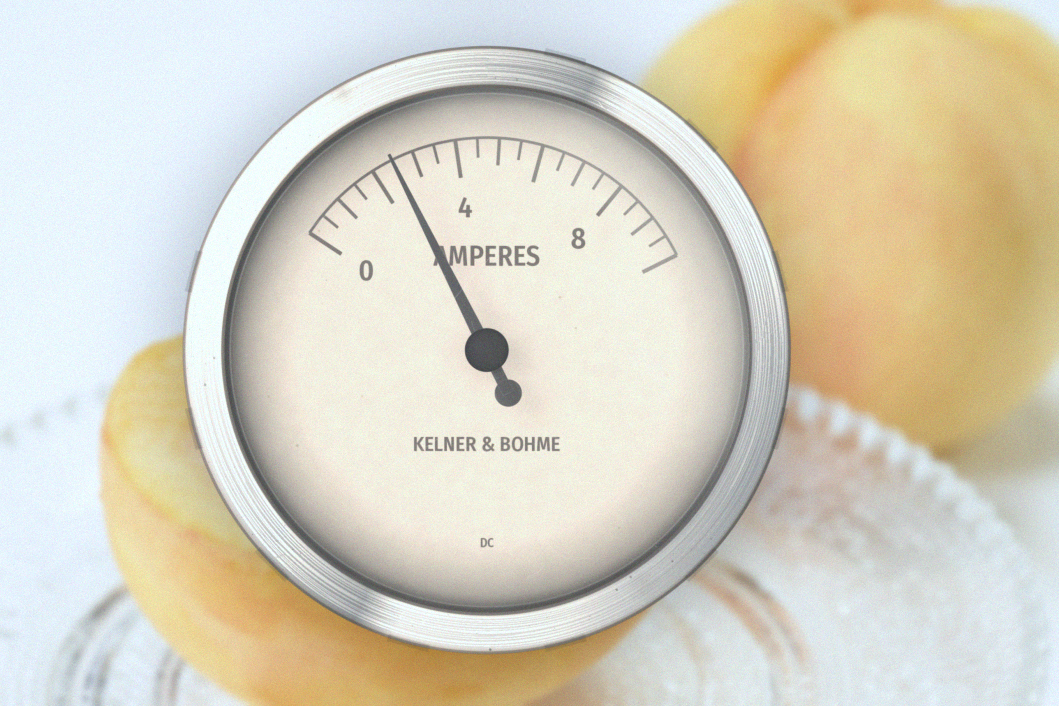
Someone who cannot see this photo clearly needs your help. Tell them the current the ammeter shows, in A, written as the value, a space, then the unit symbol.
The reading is 2.5 A
